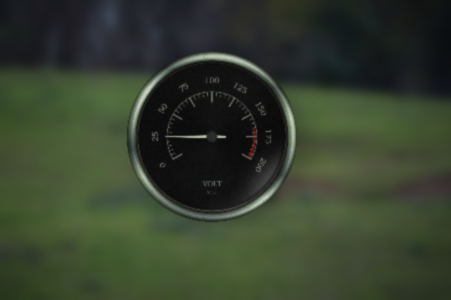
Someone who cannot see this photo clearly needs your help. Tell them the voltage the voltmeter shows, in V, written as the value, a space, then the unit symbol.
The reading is 25 V
